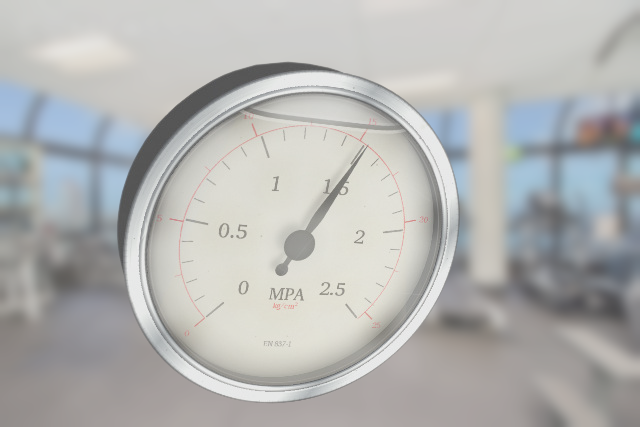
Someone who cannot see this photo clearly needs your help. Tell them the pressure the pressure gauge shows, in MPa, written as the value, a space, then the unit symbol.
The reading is 1.5 MPa
